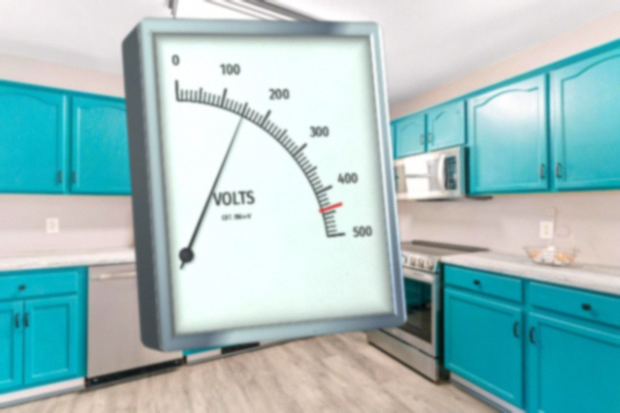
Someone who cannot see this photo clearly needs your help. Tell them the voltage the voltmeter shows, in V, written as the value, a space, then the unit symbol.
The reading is 150 V
